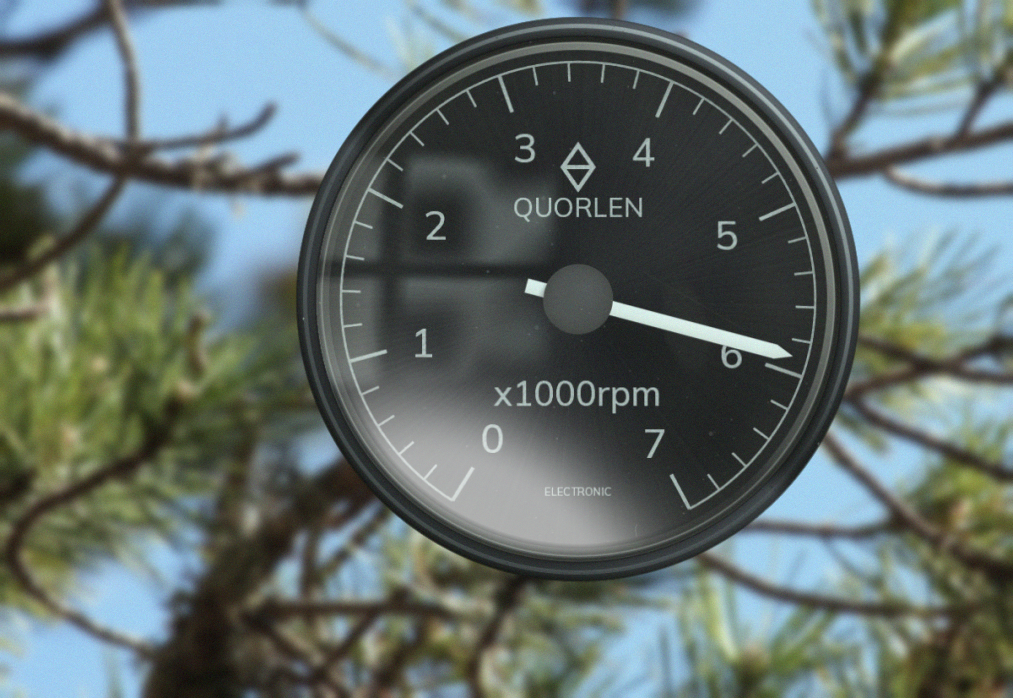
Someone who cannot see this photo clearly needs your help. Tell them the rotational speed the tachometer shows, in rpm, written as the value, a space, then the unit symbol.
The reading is 5900 rpm
